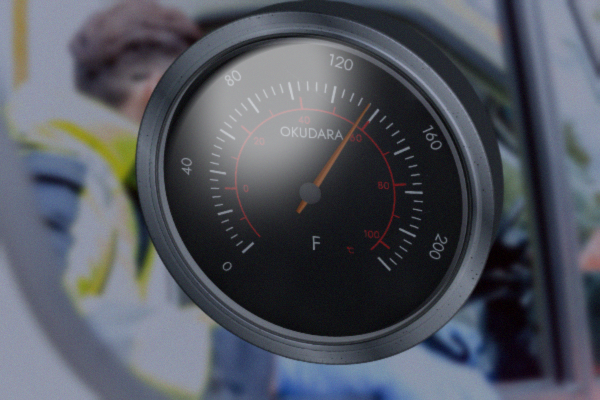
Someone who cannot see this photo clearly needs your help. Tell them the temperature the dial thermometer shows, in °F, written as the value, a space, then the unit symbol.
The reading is 136 °F
